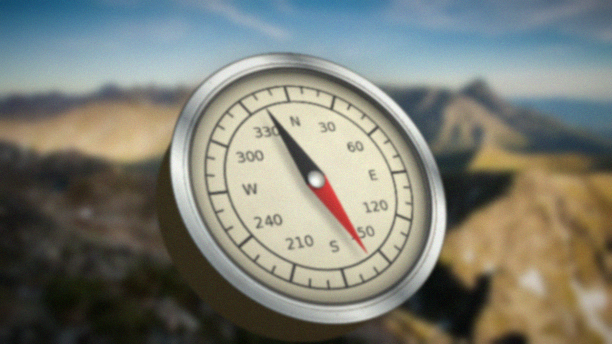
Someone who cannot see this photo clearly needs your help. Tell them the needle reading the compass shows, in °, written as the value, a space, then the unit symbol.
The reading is 160 °
